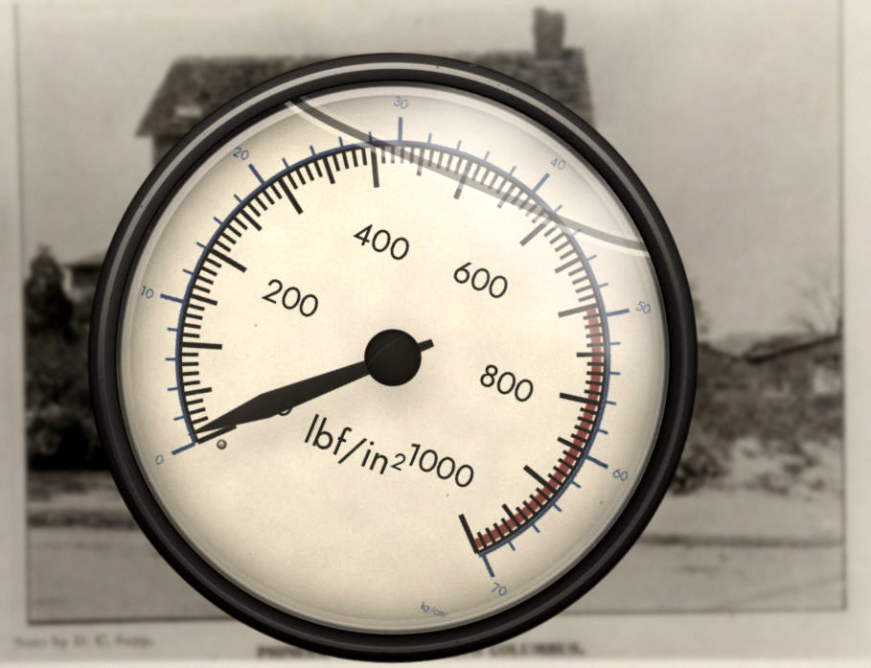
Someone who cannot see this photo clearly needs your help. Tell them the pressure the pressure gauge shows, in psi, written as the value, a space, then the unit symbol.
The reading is 10 psi
